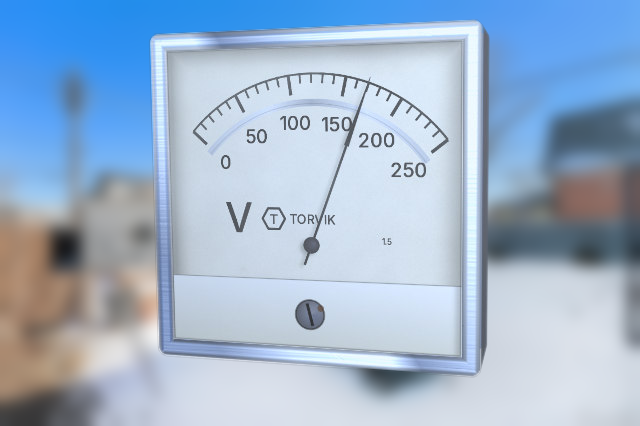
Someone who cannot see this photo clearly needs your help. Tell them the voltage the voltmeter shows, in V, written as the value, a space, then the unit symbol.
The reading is 170 V
